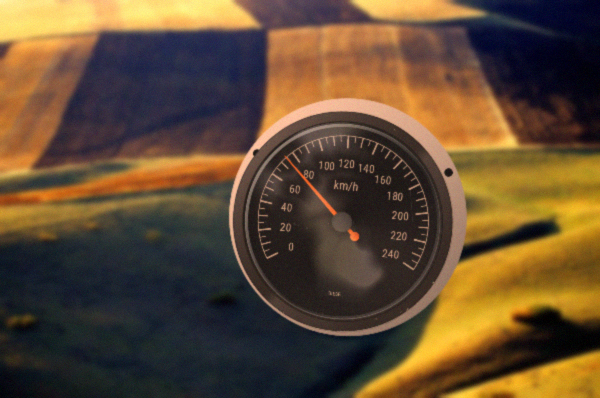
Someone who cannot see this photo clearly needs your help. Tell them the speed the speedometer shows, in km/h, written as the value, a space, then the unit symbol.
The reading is 75 km/h
